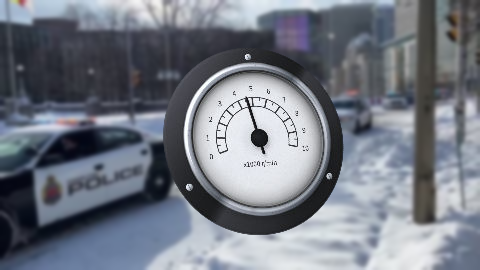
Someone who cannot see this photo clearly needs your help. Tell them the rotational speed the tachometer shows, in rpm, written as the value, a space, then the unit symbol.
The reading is 4500 rpm
